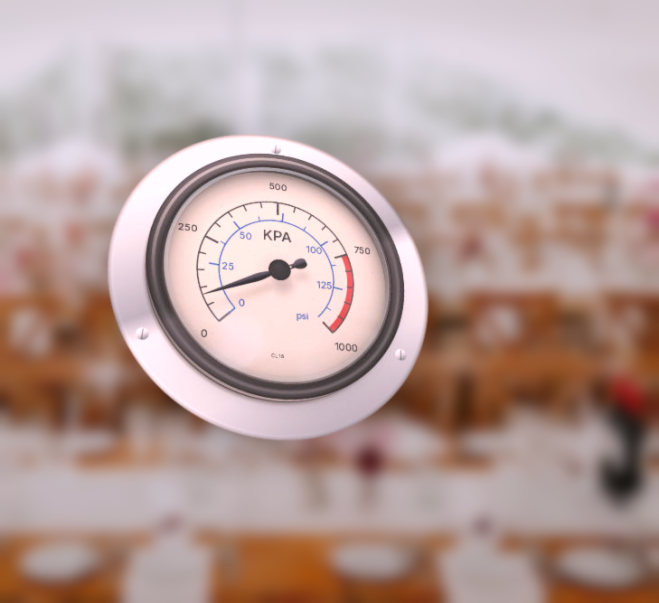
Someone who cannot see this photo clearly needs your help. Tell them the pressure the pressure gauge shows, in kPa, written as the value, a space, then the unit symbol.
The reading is 75 kPa
